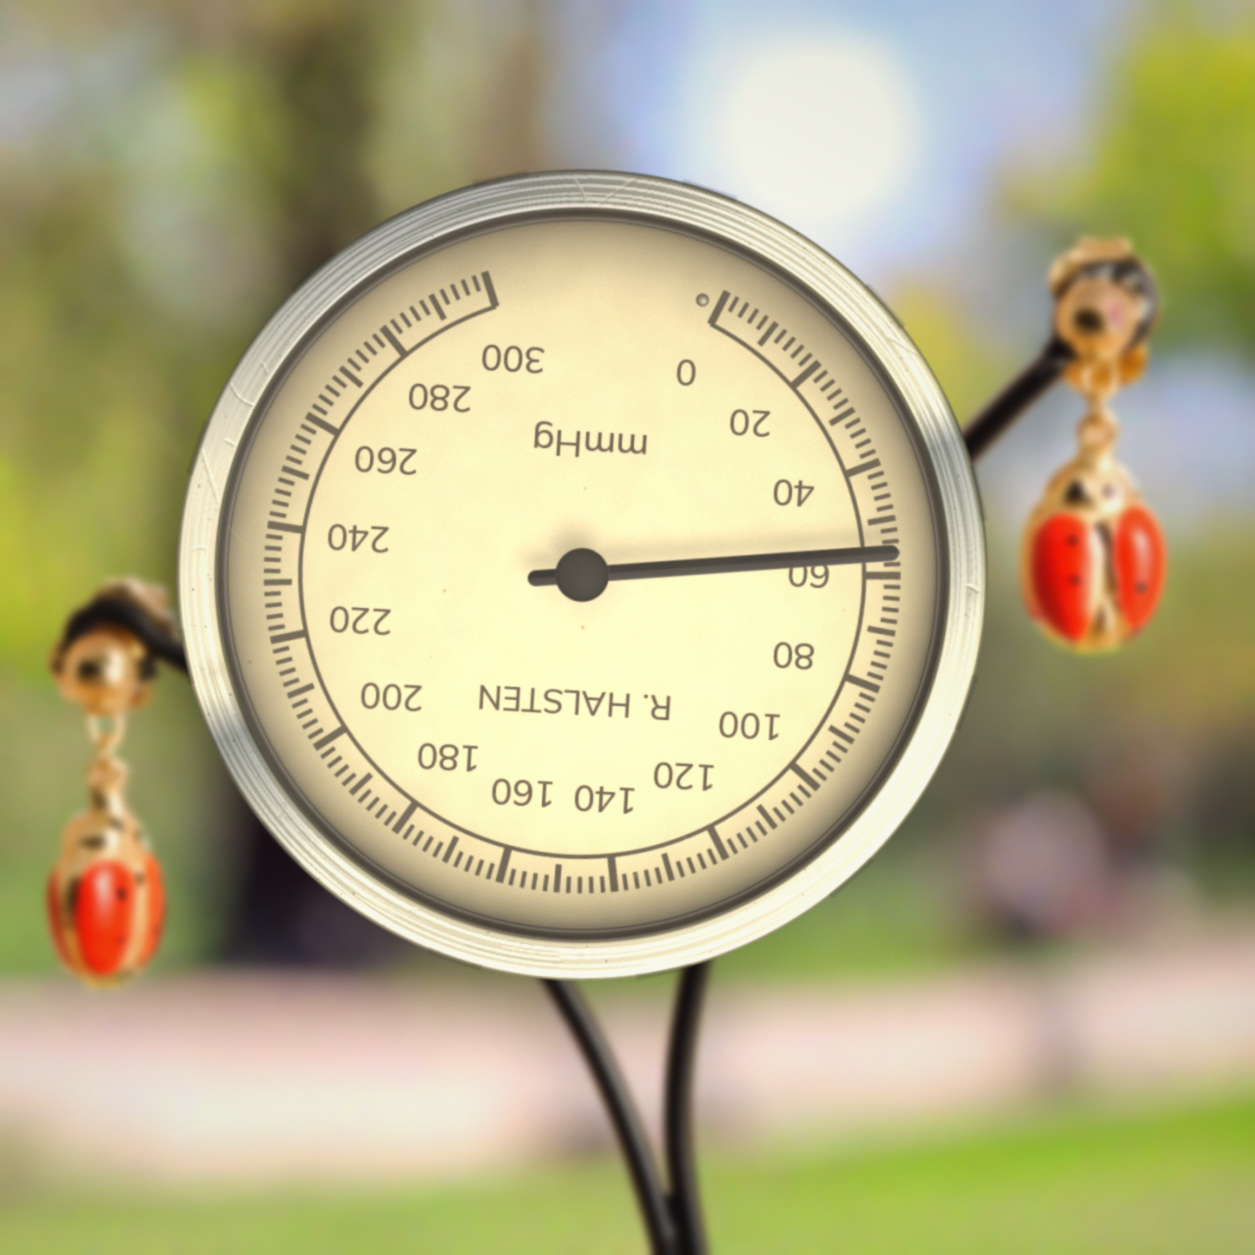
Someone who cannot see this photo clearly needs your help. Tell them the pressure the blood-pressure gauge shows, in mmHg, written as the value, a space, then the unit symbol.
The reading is 56 mmHg
